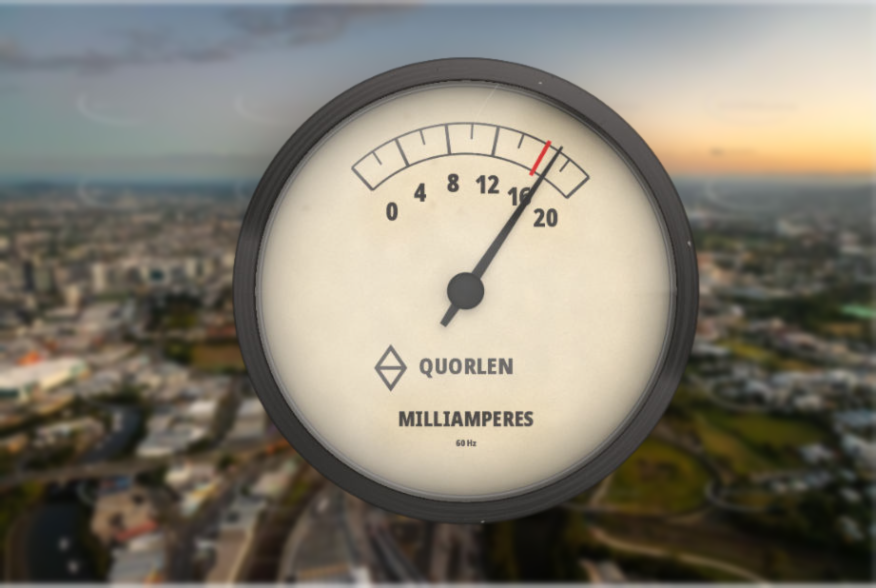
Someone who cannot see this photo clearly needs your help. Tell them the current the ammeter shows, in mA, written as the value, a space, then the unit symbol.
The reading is 17 mA
